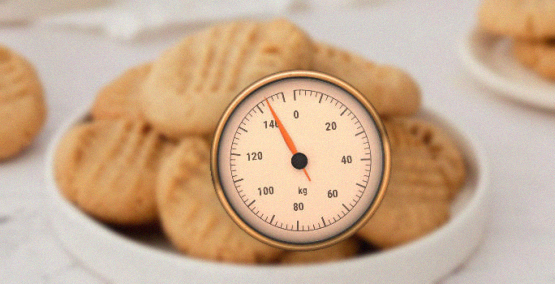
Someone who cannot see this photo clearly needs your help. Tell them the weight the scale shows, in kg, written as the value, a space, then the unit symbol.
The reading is 144 kg
